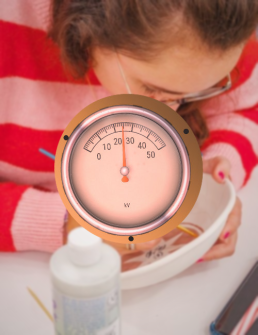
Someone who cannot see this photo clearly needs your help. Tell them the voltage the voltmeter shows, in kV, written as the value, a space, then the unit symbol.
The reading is 25 kV
